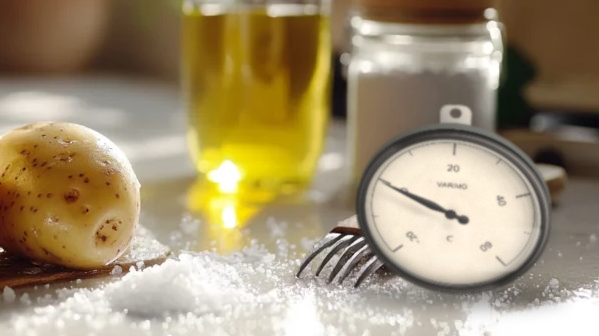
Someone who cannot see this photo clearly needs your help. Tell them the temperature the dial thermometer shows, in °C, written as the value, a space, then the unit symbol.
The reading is 0 °C
